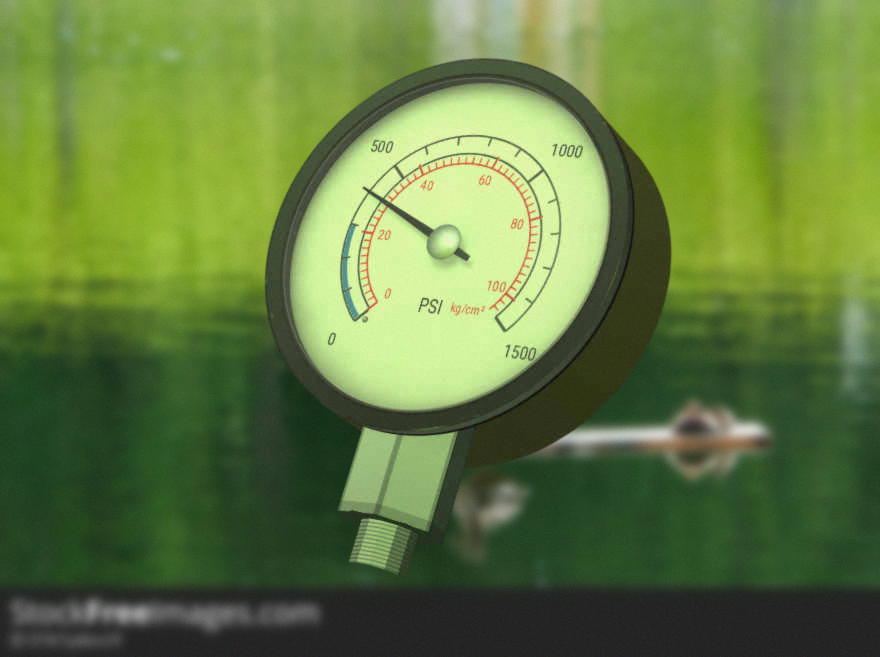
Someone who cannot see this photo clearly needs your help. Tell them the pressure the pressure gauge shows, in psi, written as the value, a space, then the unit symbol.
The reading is 400 psi
